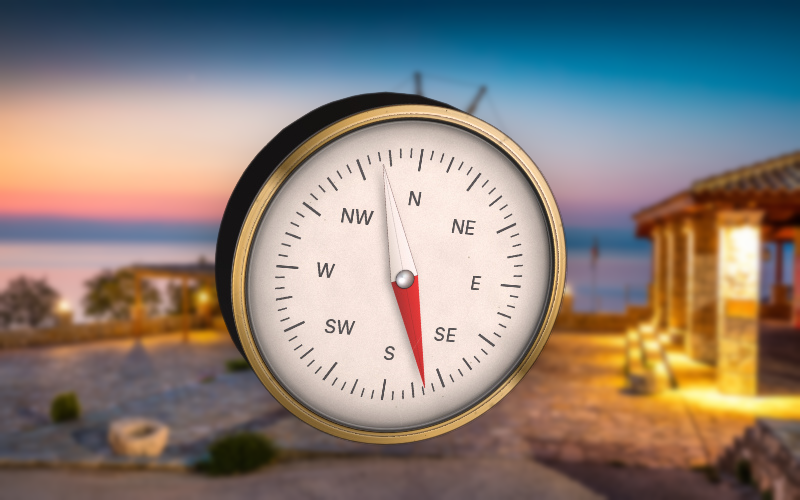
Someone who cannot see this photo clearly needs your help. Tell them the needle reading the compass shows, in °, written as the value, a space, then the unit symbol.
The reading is 160 °
